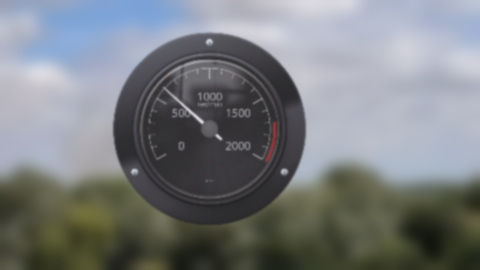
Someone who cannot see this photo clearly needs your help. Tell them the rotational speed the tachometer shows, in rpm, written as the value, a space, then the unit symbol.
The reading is 600 rpm
